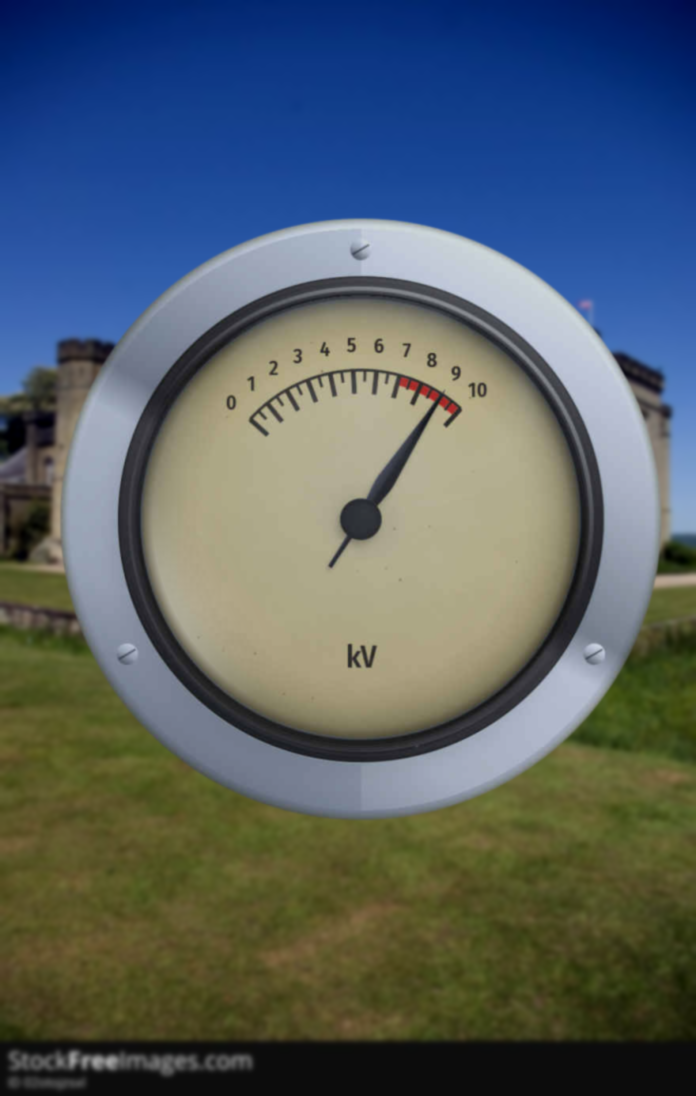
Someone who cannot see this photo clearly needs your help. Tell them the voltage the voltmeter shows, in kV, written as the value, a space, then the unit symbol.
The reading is 9 kV
